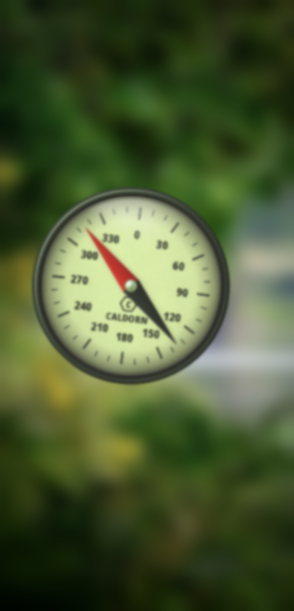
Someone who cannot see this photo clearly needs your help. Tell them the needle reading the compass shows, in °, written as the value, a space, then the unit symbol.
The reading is 315 °
